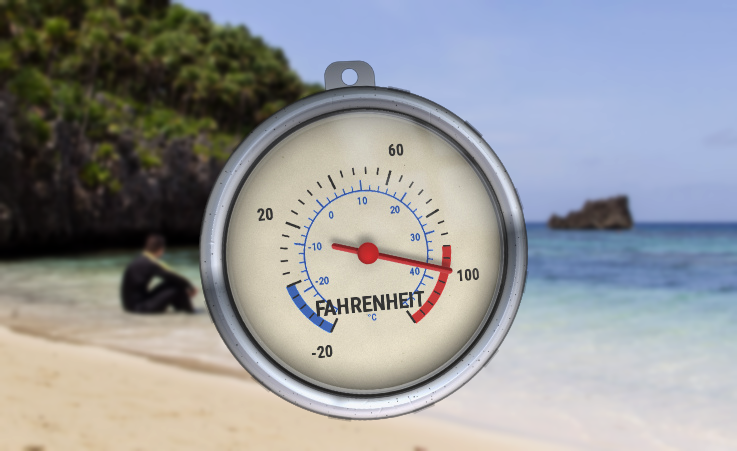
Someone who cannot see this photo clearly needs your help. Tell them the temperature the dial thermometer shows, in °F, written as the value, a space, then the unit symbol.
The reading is 100 °F
